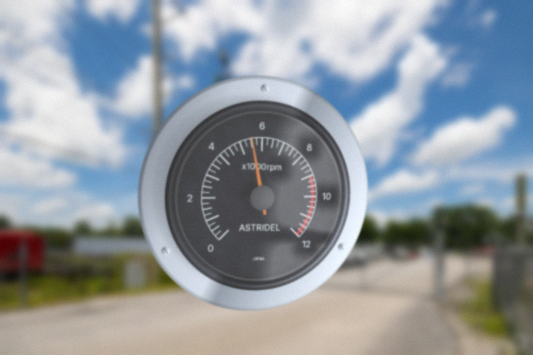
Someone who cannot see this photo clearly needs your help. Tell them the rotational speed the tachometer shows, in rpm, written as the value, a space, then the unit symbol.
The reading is 5500 rpm
